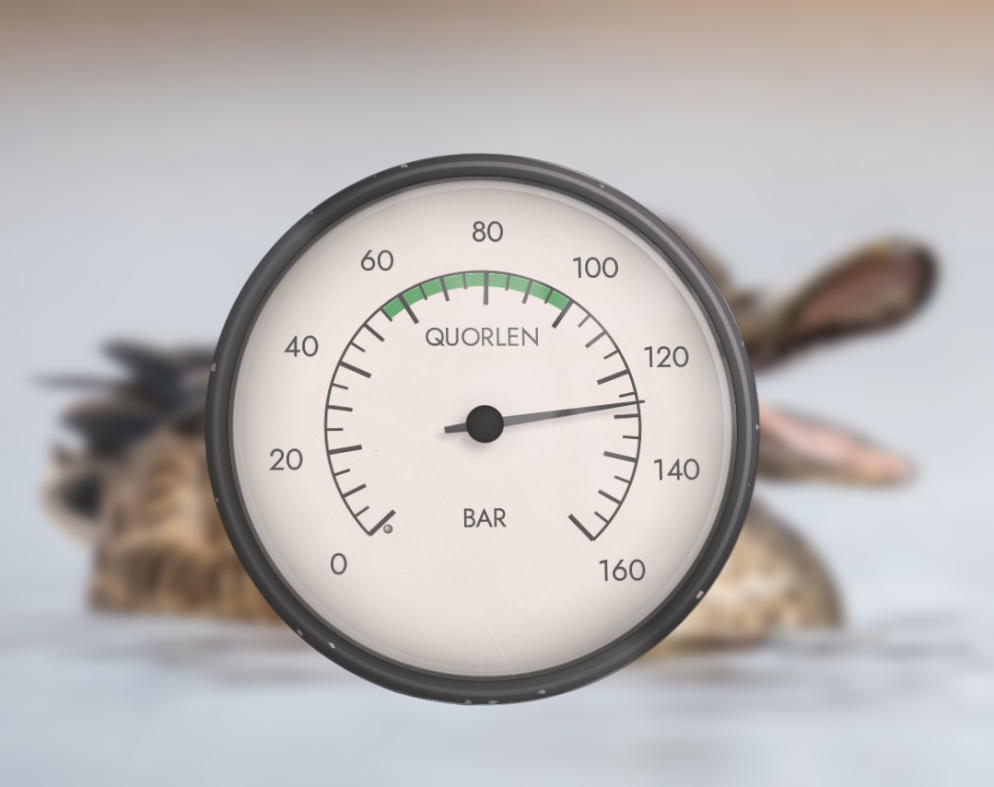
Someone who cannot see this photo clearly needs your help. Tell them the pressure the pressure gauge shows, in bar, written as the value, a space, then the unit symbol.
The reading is 127.5 bar
